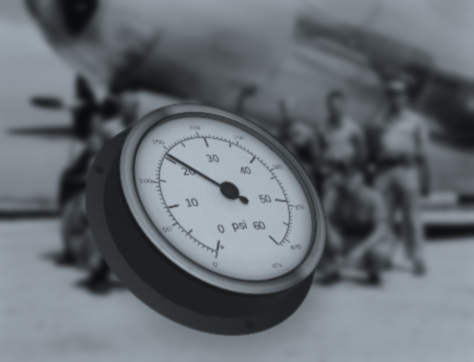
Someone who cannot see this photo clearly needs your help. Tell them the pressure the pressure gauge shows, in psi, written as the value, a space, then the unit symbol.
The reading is 20 psi
